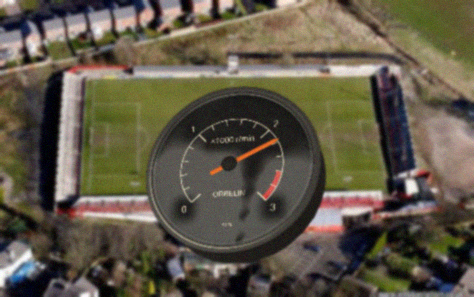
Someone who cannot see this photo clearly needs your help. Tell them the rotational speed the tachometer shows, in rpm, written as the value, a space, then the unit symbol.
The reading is 2200 rpm
